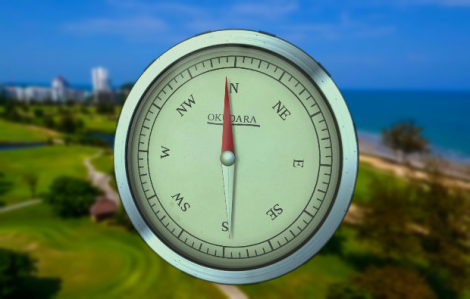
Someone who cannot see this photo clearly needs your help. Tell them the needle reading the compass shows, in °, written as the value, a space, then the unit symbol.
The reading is 355 °
